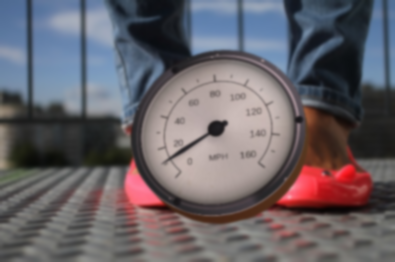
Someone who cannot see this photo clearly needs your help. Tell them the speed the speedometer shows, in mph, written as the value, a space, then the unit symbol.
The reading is 10 mph
